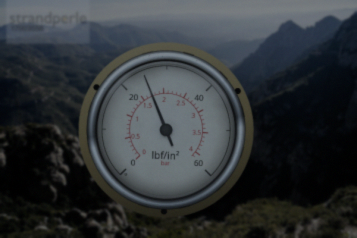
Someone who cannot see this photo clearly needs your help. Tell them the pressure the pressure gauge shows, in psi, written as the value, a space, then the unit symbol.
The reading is 25 psi
